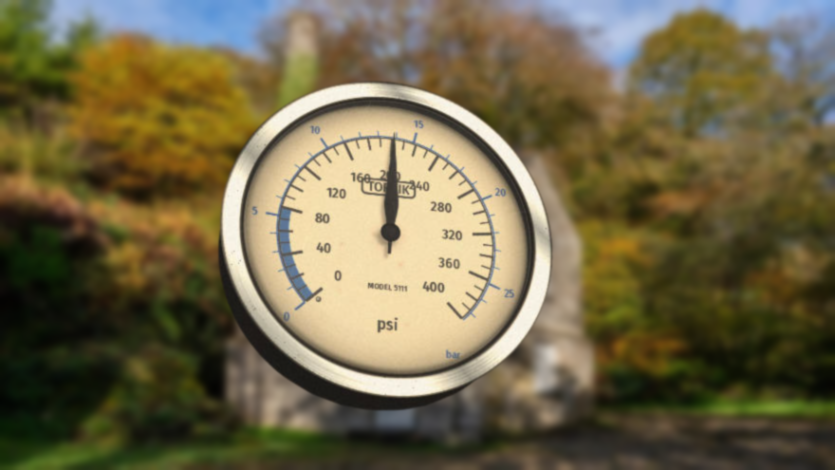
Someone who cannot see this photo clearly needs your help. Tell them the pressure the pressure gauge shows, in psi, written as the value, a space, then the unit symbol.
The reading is 200 psi
